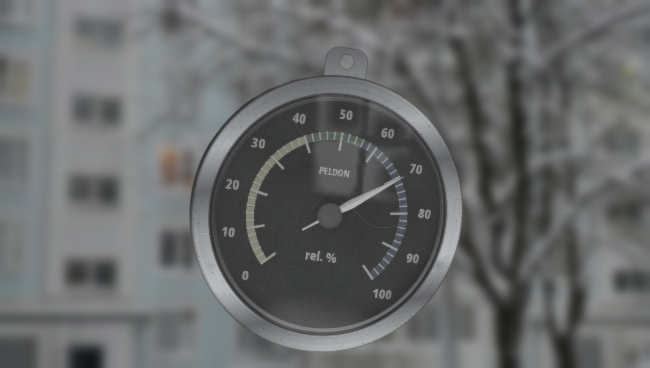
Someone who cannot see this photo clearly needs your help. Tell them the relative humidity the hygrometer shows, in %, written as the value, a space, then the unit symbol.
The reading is 70 %
